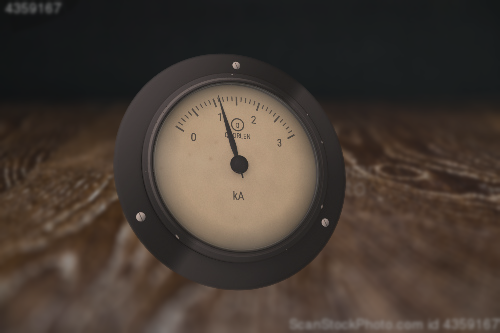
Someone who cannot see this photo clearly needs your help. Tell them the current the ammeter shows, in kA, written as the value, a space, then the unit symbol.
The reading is 1.1 kA
